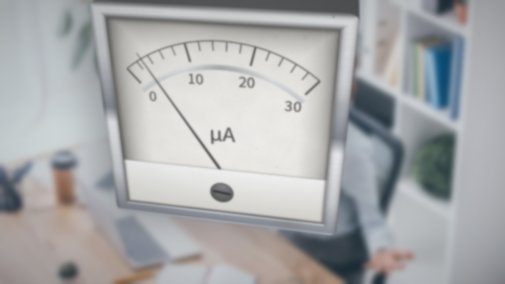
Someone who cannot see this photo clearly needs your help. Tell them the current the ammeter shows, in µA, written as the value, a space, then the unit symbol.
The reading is 3 µA
